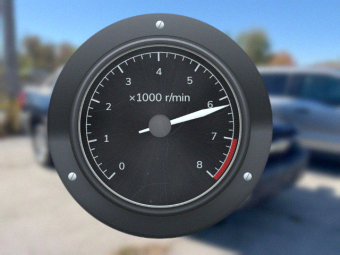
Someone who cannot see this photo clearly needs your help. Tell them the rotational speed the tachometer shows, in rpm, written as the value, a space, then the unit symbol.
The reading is 6200 rpm
